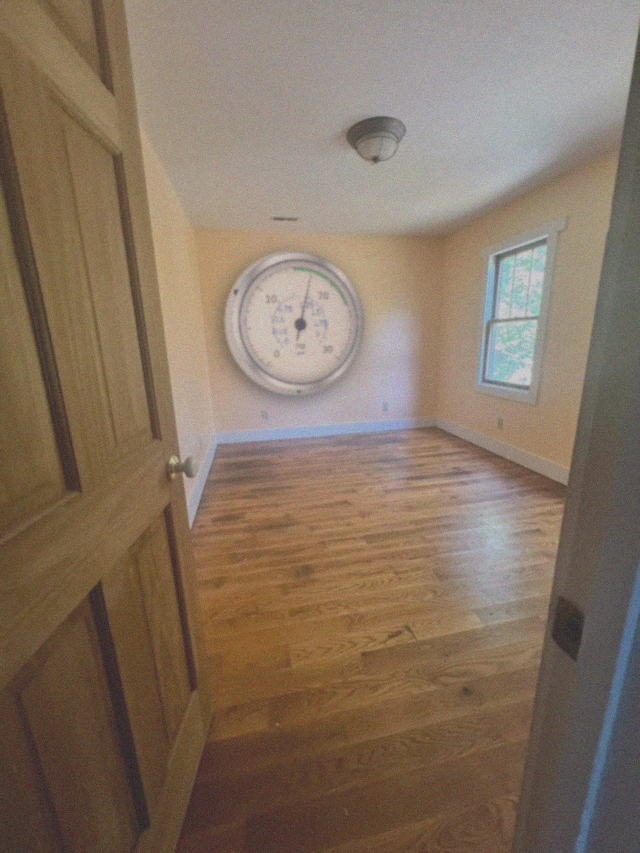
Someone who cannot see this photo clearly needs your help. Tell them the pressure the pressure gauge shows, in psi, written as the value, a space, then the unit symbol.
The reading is 17 psi
